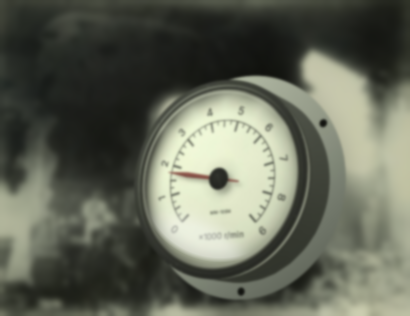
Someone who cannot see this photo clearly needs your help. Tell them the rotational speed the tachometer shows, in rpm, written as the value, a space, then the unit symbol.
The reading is 1750 rpm
